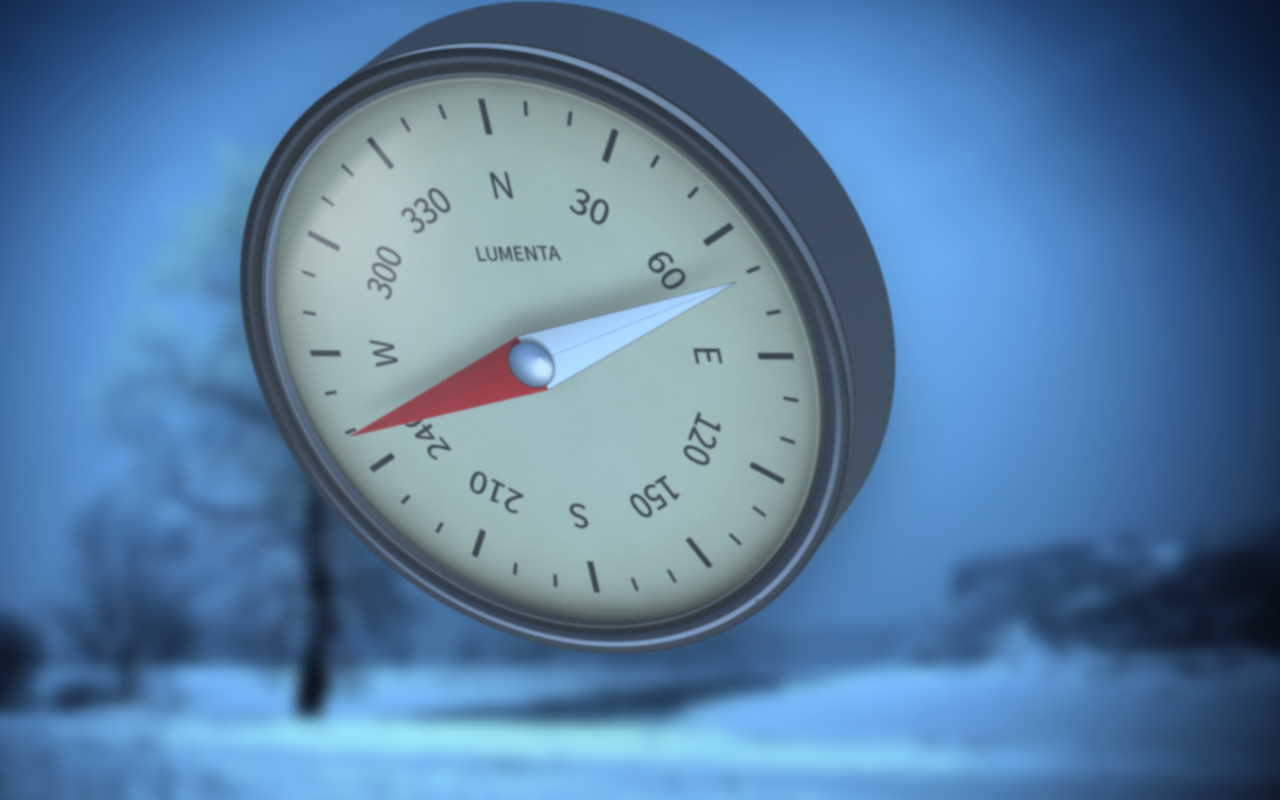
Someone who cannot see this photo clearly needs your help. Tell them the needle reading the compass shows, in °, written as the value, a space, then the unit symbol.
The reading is 250 °
